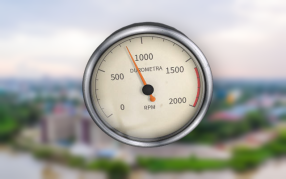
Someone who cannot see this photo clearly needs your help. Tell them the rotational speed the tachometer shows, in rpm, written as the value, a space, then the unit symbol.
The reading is 850 rpm
